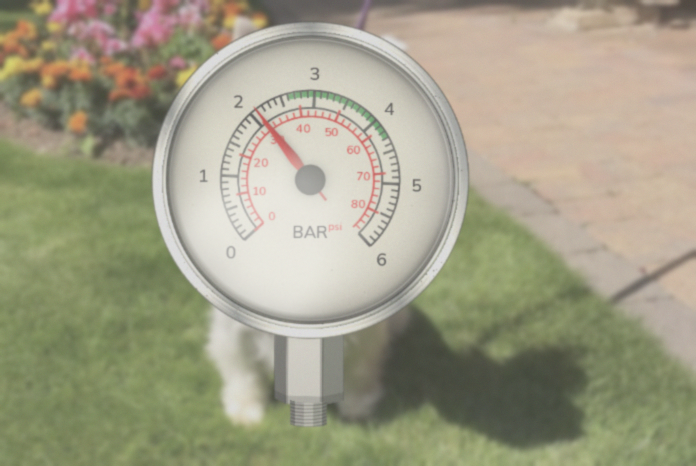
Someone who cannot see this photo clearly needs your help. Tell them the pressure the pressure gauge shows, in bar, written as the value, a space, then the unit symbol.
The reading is 2.1 bar
